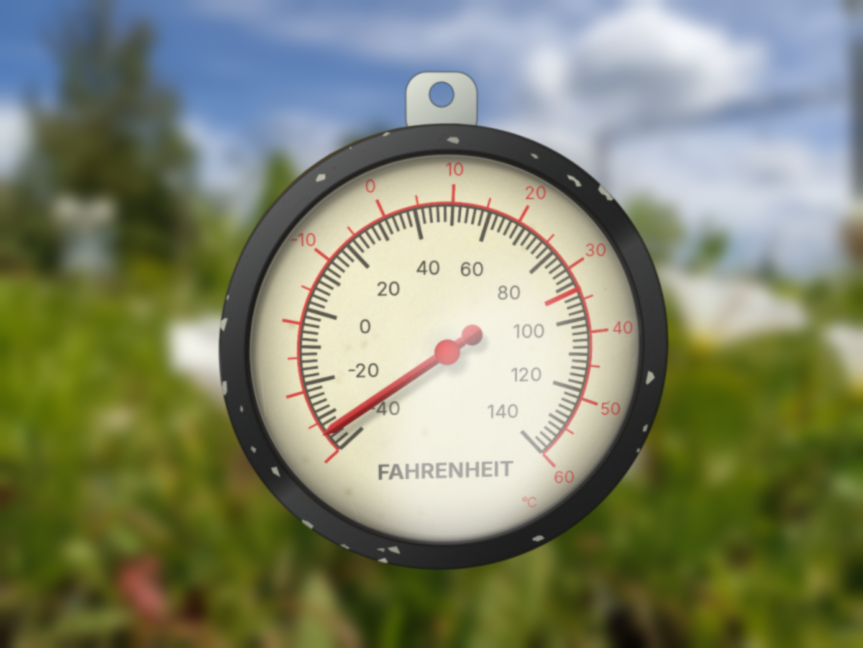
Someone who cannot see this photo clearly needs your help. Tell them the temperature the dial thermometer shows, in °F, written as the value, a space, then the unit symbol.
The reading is -34 °F
